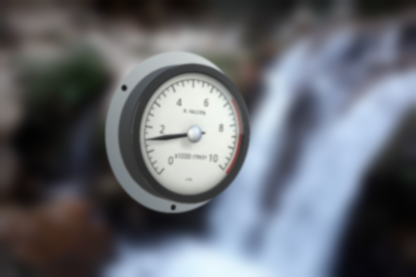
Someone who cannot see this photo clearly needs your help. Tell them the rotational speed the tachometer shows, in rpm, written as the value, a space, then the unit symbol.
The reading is 1500 rpm
